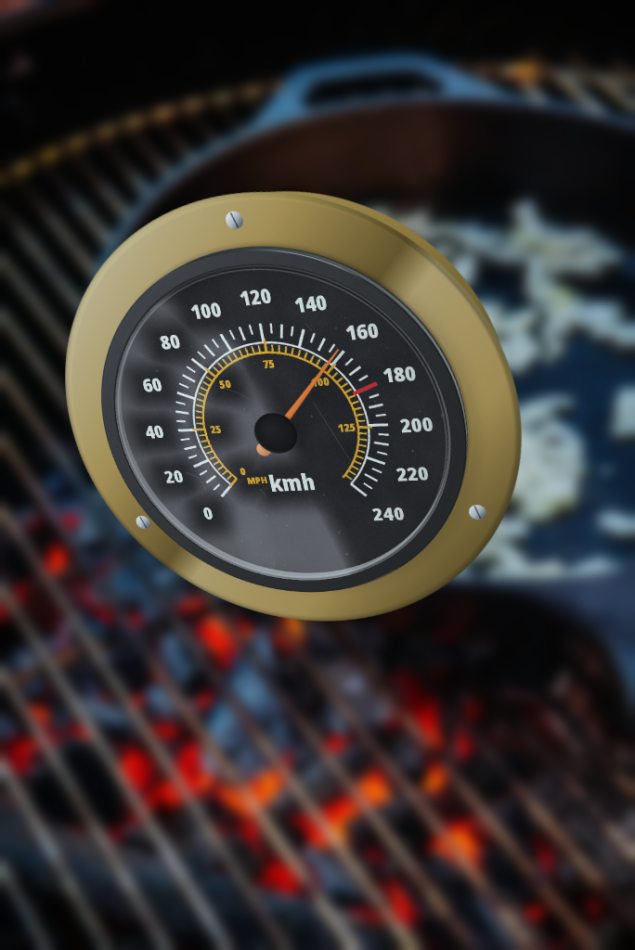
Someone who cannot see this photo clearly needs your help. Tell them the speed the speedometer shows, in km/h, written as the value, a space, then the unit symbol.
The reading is 157.5 km/h
